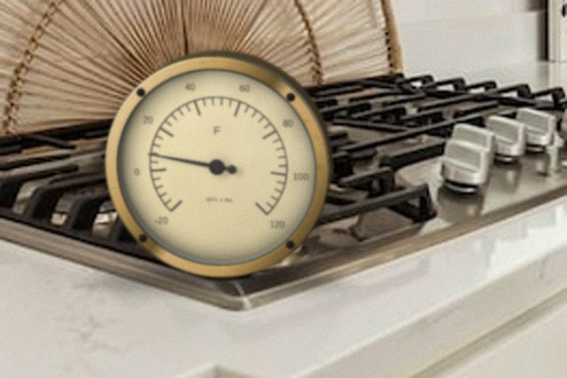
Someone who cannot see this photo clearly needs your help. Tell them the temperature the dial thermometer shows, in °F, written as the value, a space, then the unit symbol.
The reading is 8 °F
